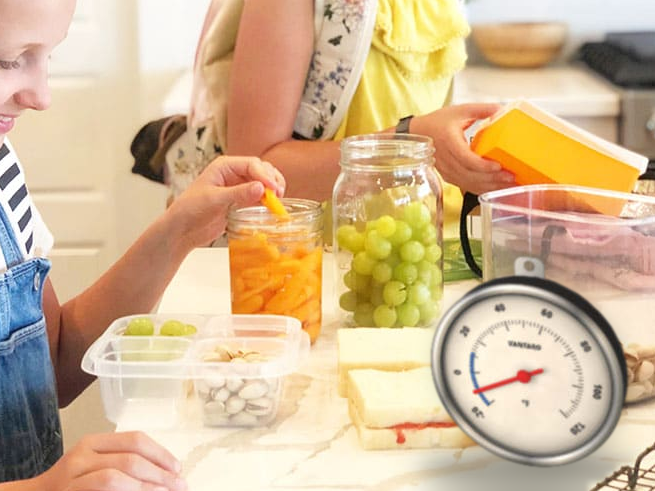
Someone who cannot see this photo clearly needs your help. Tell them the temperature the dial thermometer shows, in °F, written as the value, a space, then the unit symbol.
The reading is -10 °F
